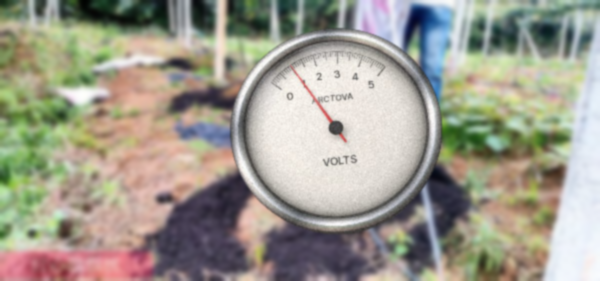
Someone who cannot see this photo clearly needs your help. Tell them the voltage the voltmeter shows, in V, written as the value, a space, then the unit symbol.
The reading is 1 V
